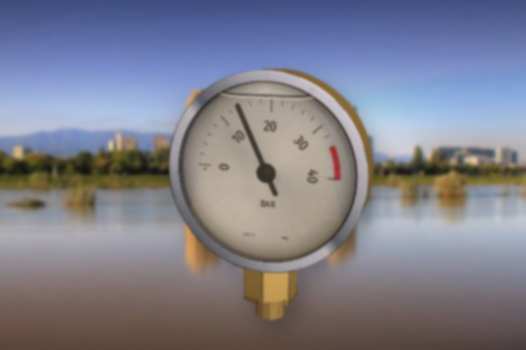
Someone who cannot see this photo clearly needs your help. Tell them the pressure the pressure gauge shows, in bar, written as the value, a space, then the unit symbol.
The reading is 14 bar
